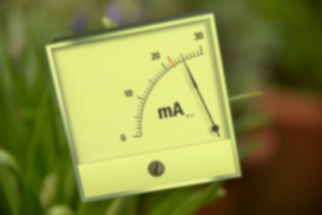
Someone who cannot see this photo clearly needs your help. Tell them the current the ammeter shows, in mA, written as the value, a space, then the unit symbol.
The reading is 25 mA
